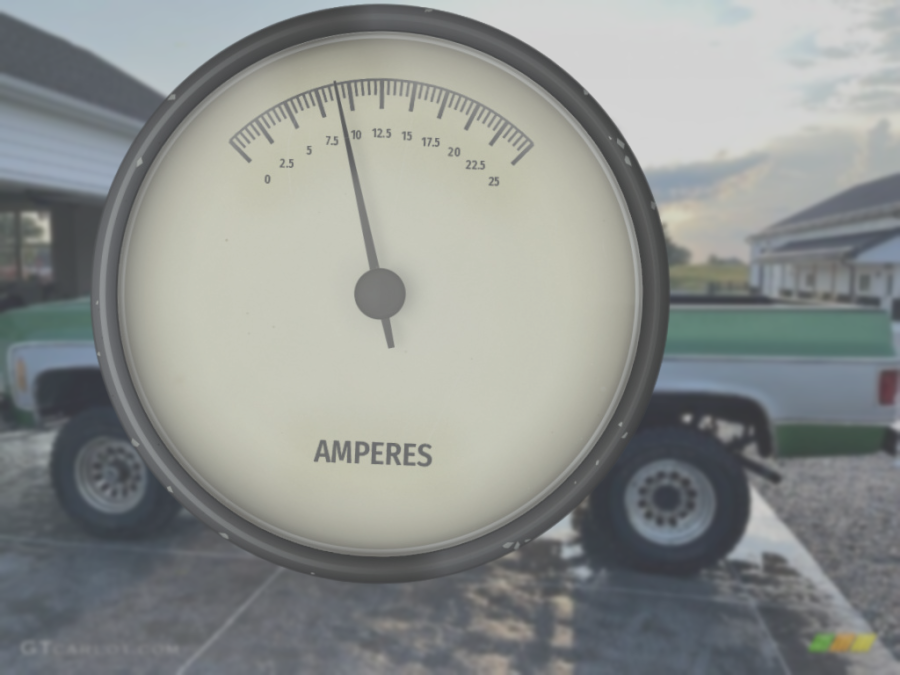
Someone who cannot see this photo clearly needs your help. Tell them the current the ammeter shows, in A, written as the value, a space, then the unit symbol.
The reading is 9 A
